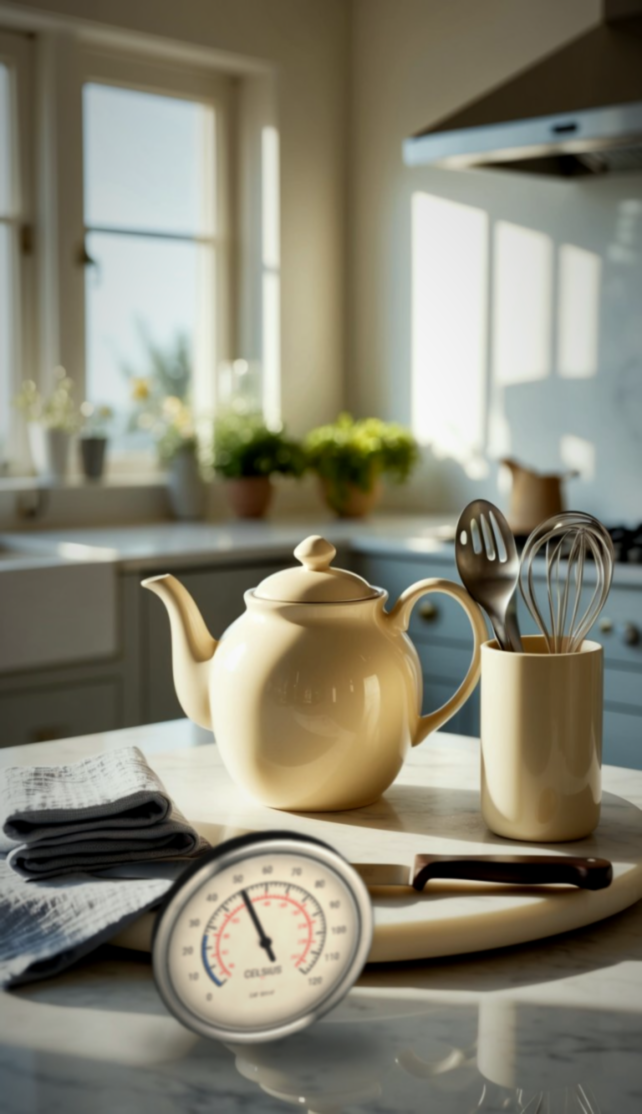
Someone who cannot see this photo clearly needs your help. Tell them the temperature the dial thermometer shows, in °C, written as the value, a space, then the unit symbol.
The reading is 50 °C
